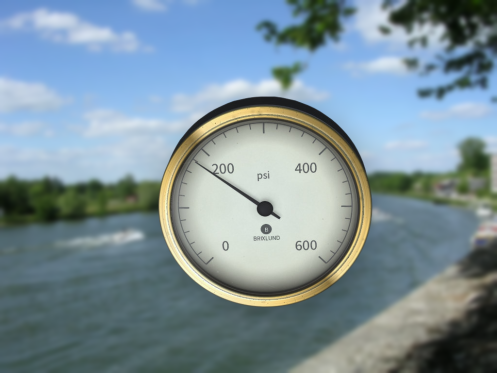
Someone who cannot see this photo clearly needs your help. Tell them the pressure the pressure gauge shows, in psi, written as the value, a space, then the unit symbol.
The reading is 180 psi
